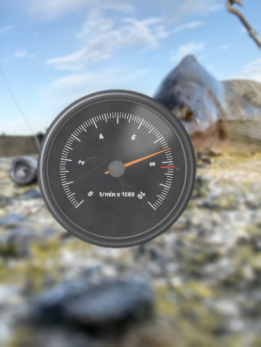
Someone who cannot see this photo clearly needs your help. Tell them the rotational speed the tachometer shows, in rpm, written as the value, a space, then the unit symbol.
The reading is 7500 rpm
